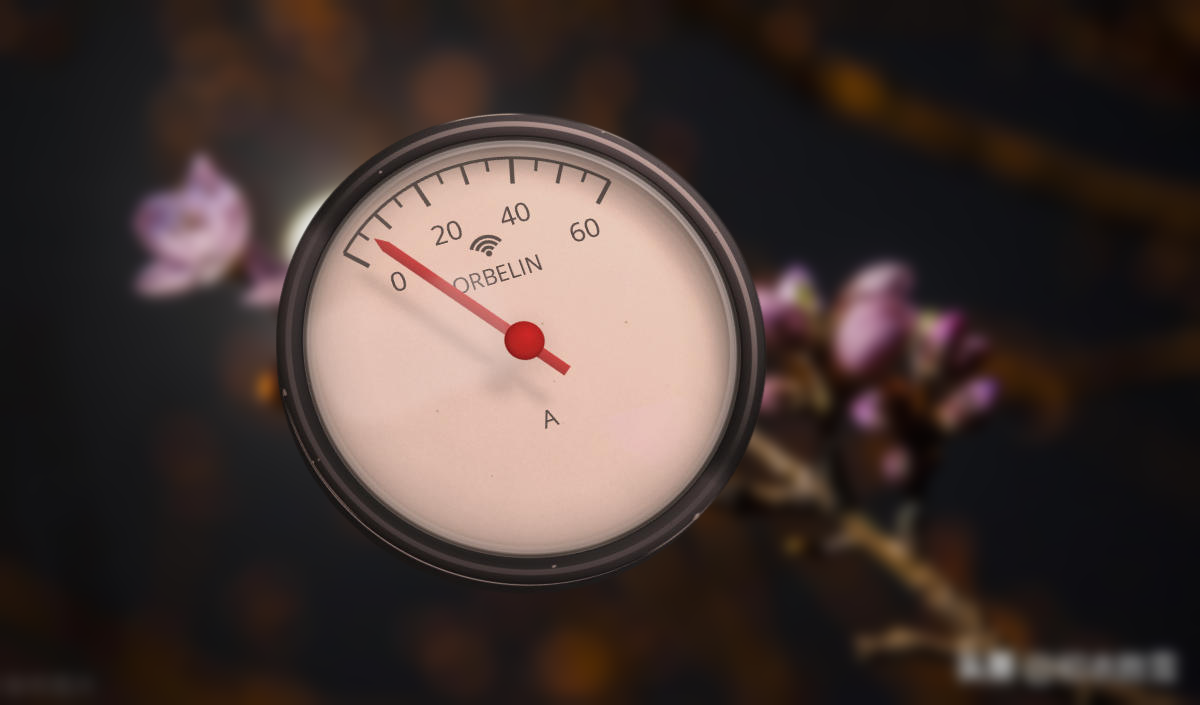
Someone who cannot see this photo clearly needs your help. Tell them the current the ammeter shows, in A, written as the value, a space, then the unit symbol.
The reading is 5 A
